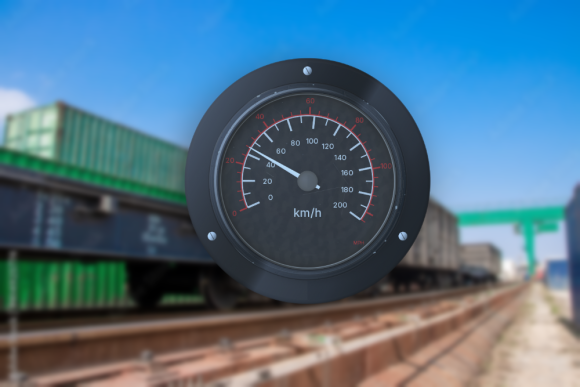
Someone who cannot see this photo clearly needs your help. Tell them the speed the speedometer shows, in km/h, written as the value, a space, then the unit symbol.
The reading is 45 km/h
